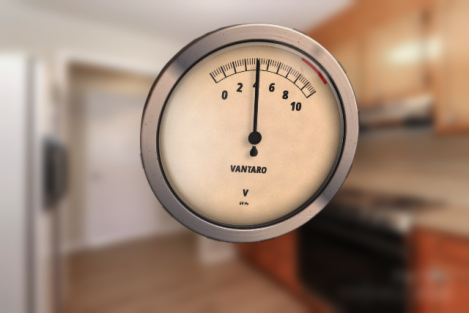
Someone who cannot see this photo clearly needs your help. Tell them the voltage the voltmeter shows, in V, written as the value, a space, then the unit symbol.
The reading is 4 V
